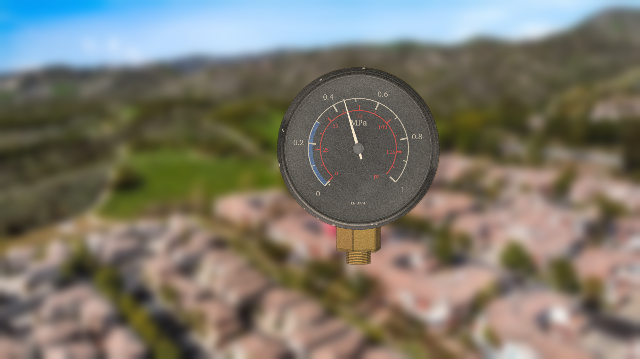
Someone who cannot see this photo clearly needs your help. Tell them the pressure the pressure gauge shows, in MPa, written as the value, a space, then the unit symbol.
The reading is 0.45 MPa
